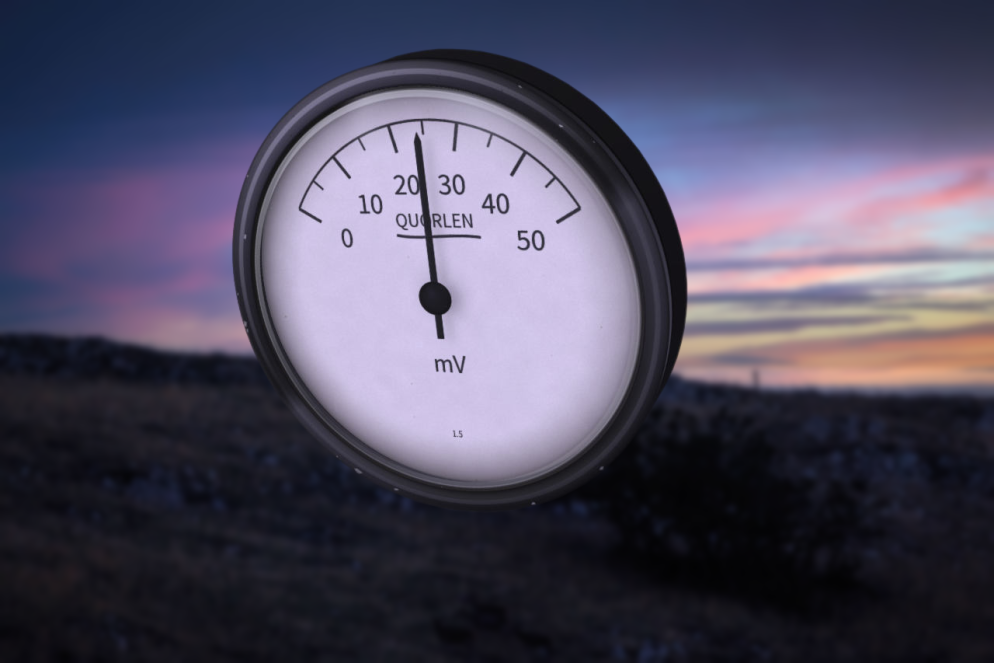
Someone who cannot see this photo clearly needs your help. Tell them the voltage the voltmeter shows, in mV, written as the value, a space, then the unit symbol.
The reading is 25 mV
